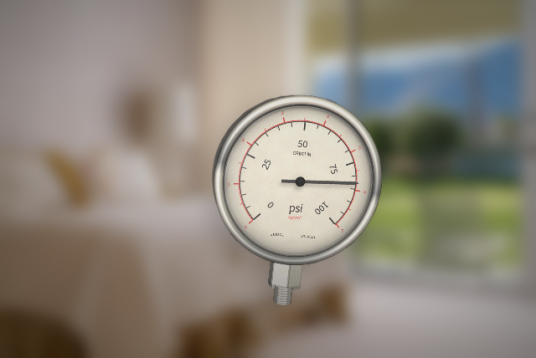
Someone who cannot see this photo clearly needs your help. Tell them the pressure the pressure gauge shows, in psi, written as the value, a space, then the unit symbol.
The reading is 82.5 psi
